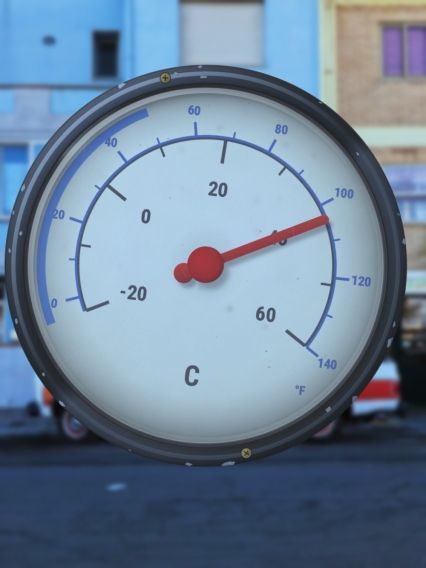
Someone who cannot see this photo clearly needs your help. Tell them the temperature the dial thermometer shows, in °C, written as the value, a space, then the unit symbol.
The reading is 40 °C
